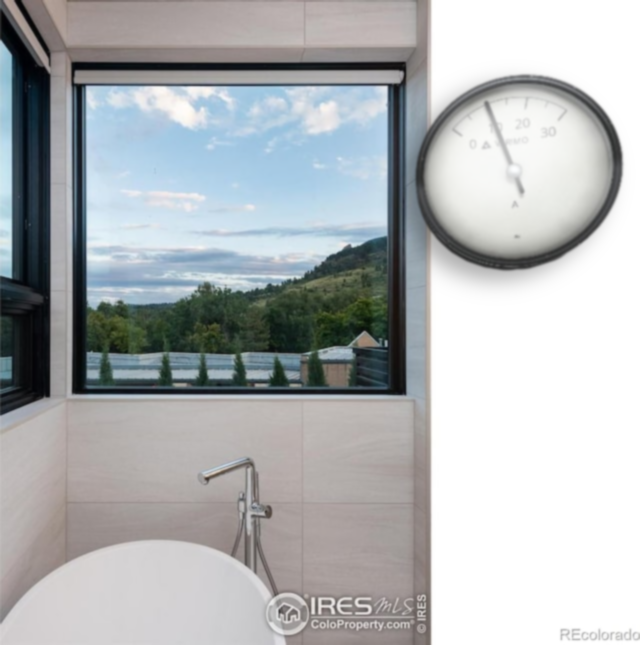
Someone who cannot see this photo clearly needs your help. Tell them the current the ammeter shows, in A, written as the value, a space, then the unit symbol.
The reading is 10 A
